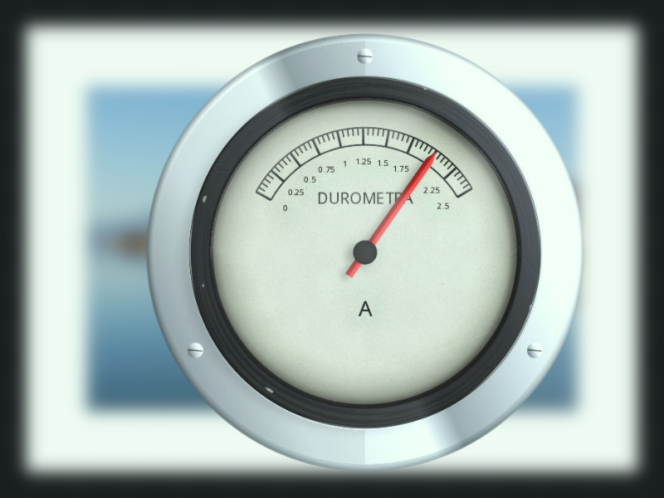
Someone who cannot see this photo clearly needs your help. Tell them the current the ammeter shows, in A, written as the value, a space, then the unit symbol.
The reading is 2 A
